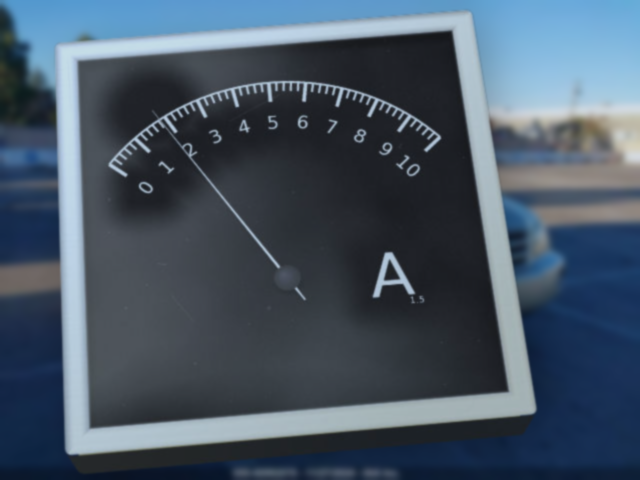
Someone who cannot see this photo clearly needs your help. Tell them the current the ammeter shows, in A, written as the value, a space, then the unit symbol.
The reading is 1.8 A
